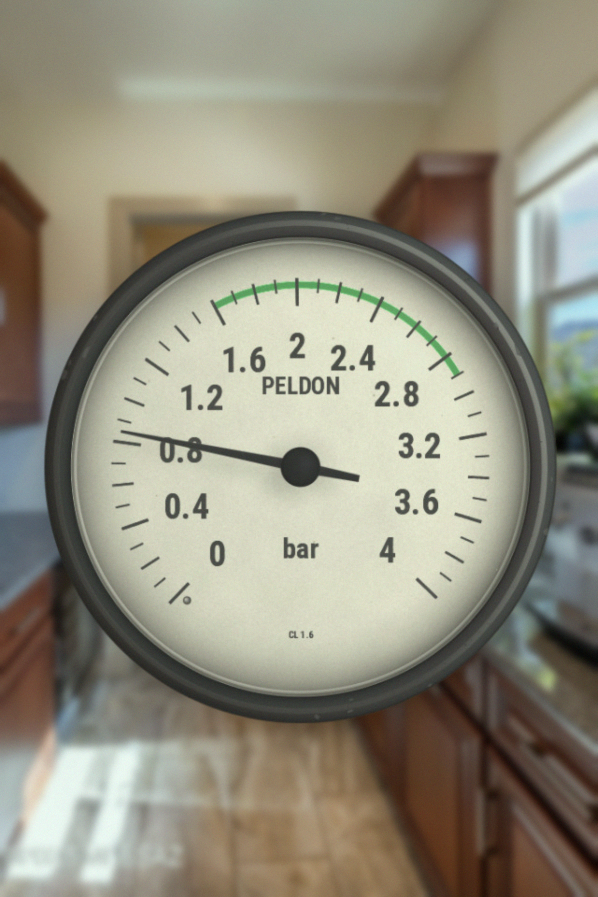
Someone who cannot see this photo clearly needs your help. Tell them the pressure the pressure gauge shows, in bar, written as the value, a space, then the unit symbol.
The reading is 0.85 bar
